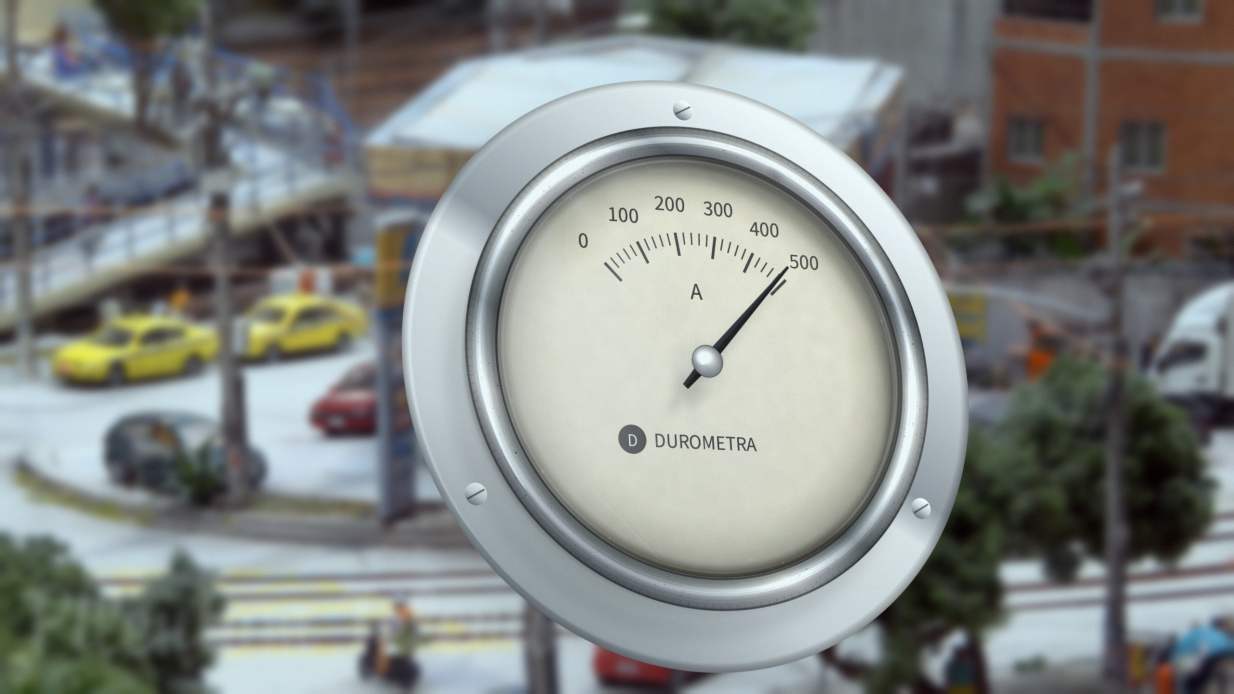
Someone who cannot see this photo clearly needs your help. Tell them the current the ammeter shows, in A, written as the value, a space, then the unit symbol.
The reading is 480 A
